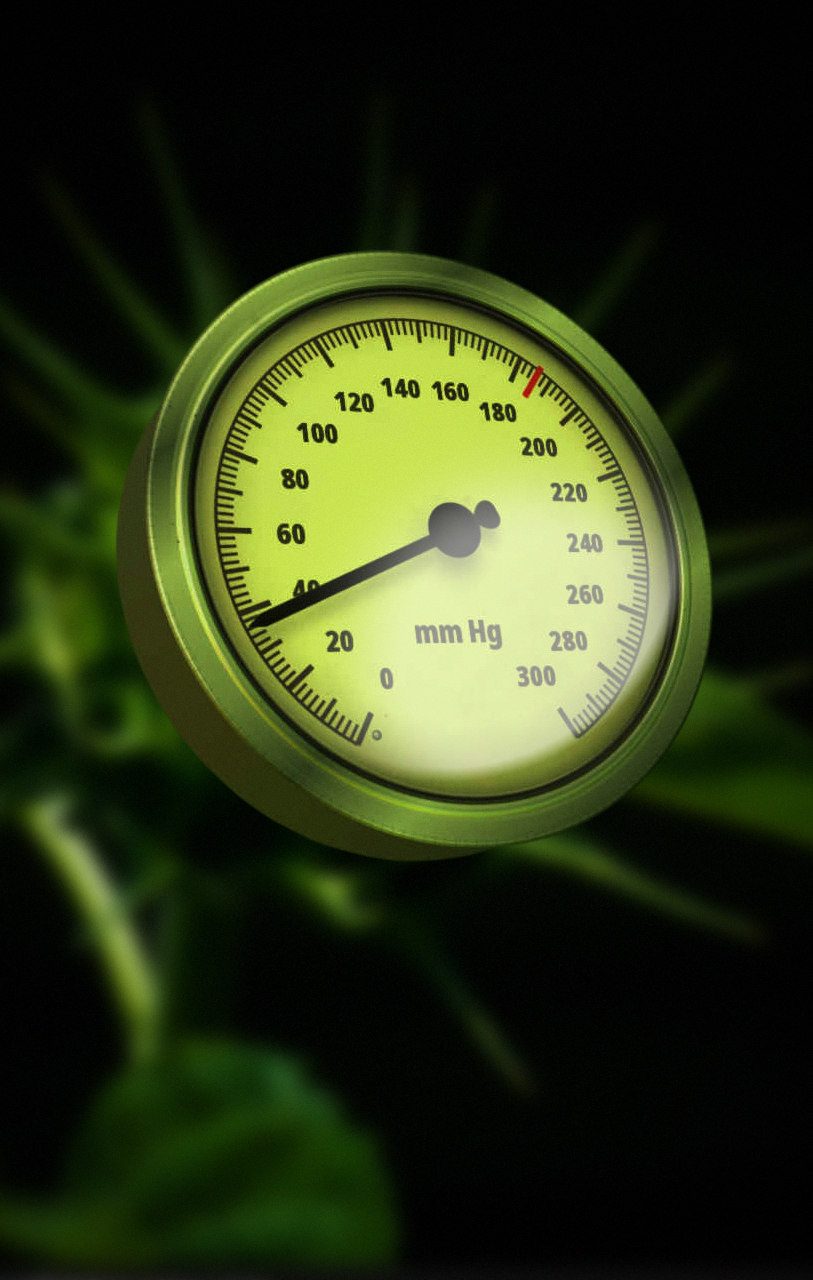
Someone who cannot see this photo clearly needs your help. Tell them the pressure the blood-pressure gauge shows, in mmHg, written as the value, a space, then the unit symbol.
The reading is 36 mmHg
